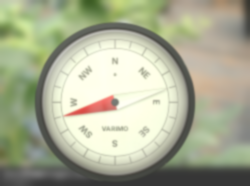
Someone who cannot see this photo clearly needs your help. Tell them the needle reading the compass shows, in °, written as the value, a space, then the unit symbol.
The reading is 255 °
